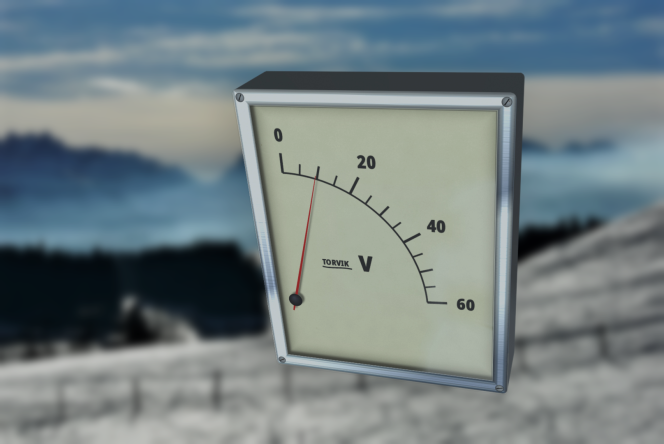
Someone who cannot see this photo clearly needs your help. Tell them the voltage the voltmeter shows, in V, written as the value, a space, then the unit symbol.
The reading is 10 V
